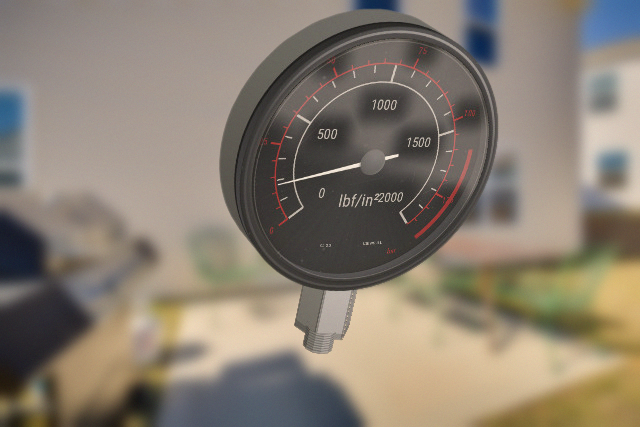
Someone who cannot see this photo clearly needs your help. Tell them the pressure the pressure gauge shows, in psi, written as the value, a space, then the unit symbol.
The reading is 200 psi
